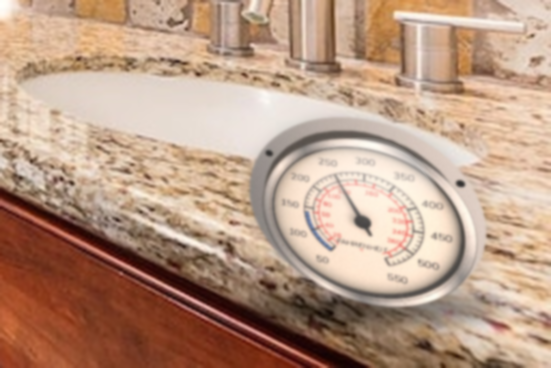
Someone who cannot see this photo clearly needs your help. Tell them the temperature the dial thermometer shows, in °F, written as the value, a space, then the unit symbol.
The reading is 250 °F
